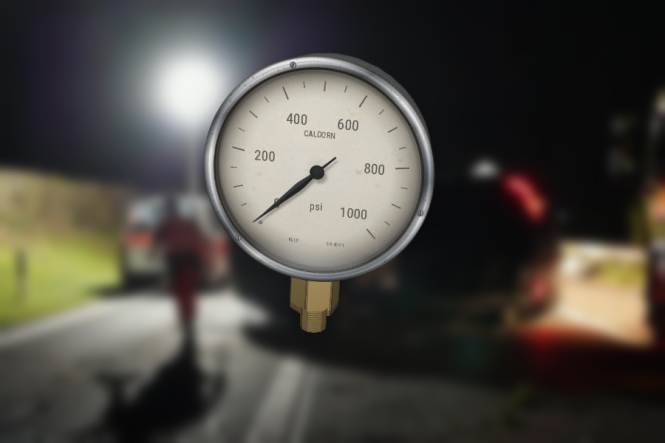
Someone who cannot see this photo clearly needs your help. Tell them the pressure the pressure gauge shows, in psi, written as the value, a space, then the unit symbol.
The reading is 0 psi
